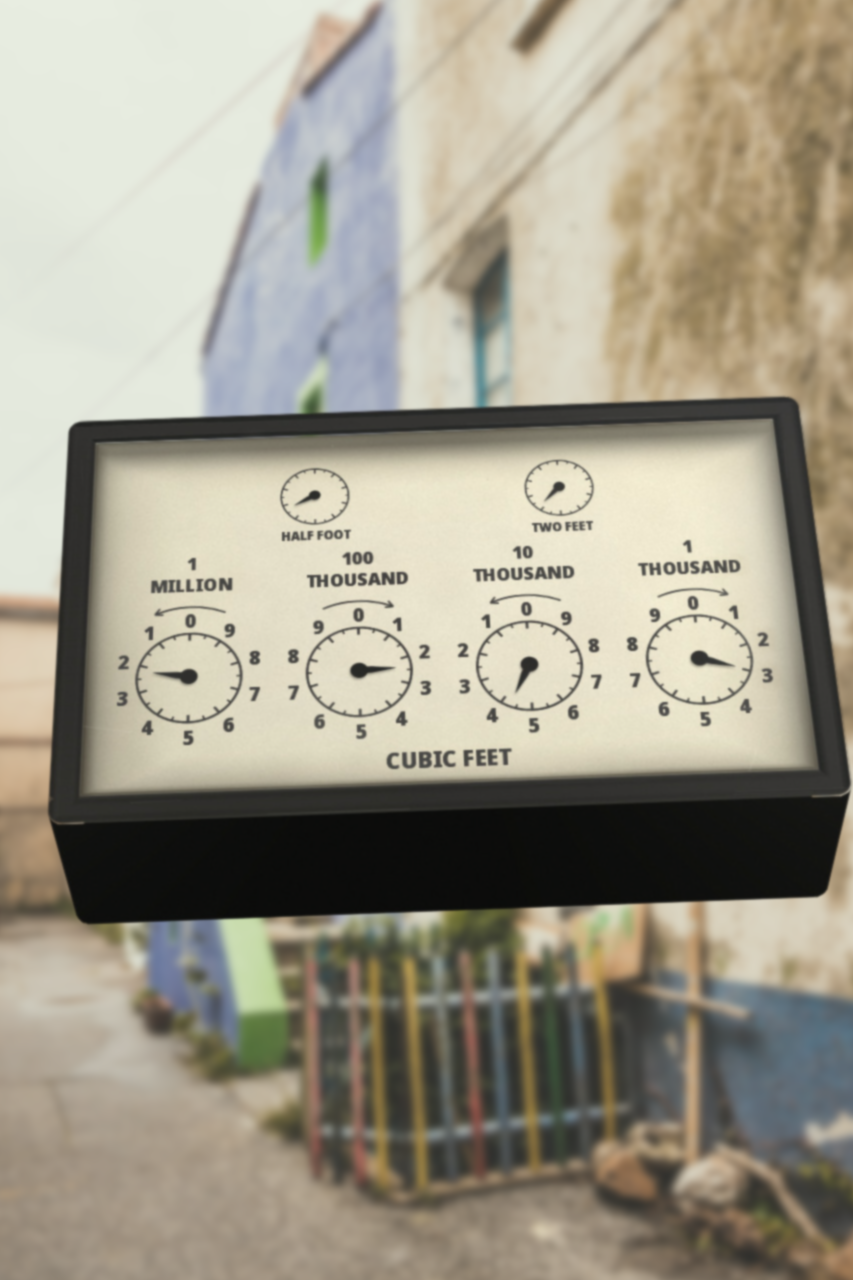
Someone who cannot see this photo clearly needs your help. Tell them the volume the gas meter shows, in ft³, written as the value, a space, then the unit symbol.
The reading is 224300 ft³
